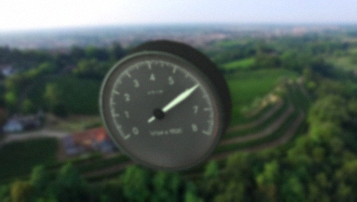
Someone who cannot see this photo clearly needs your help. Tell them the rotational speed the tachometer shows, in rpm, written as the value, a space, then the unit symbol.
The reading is 6000 rpm
